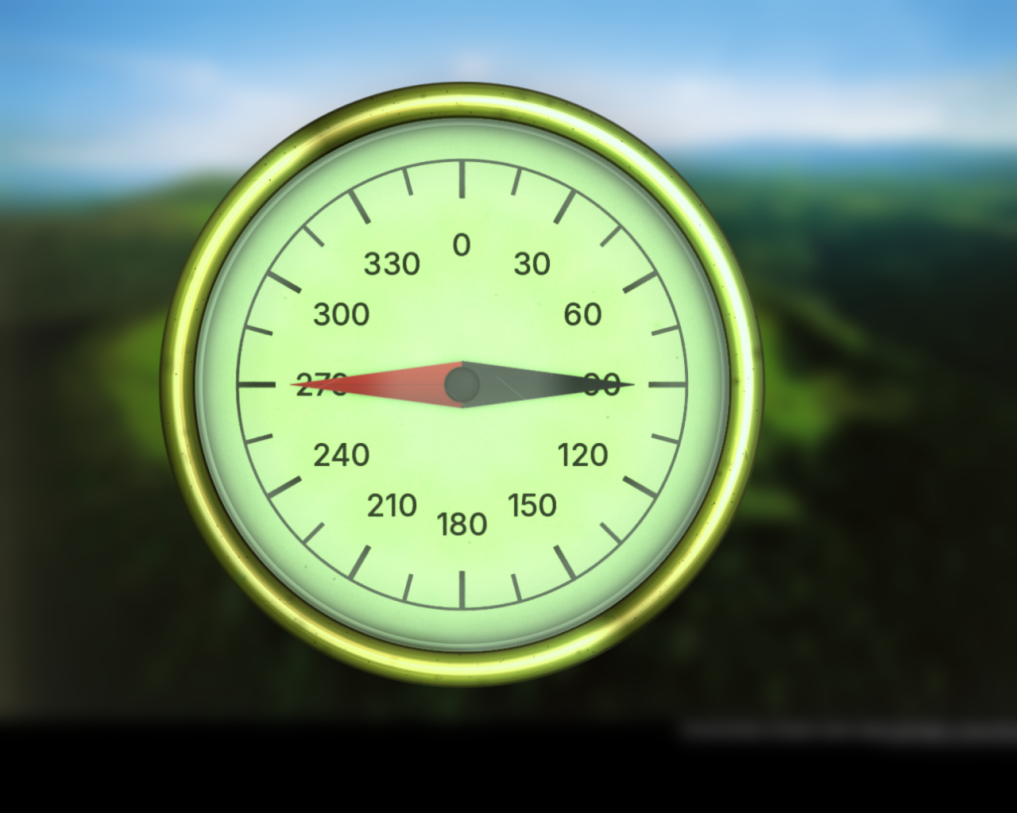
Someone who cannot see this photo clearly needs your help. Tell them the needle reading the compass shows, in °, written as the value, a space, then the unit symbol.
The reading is 270 °
